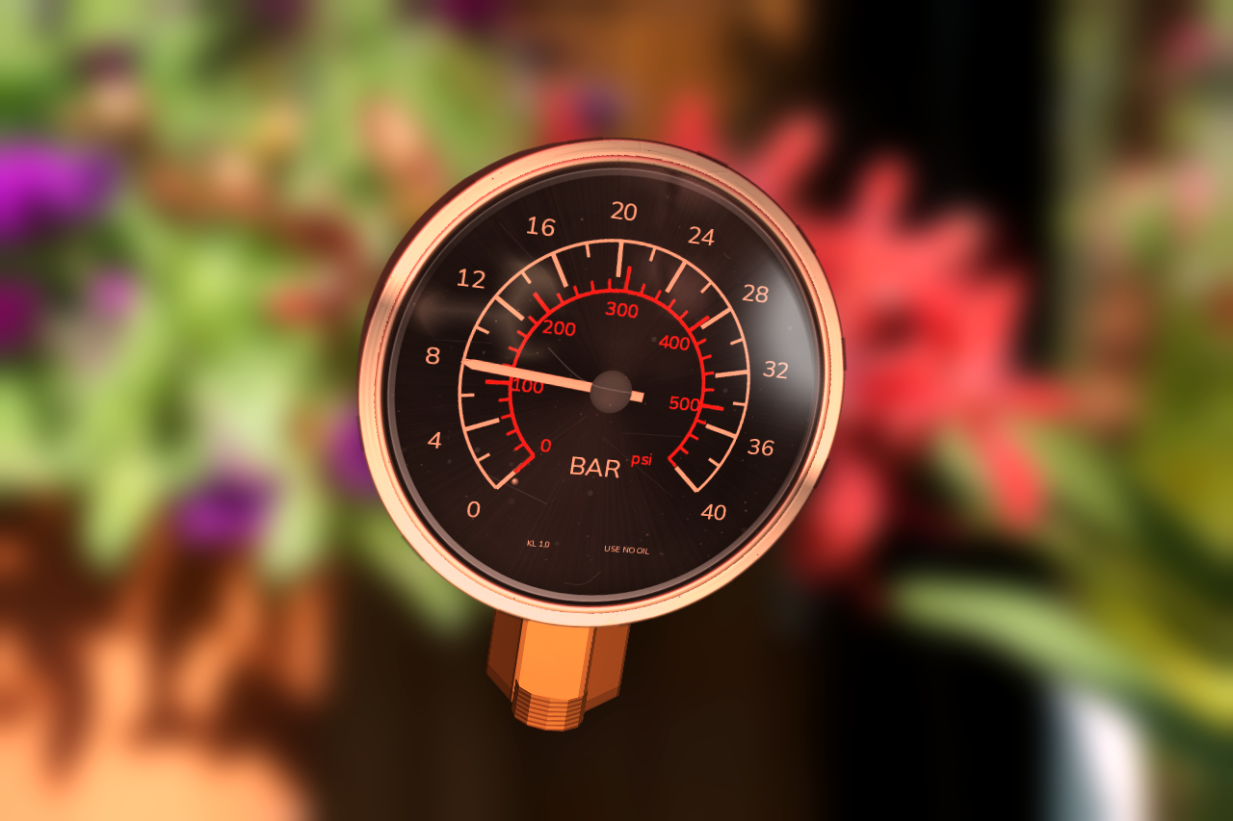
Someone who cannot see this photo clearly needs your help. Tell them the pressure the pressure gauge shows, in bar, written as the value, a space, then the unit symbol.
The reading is 8 bar
